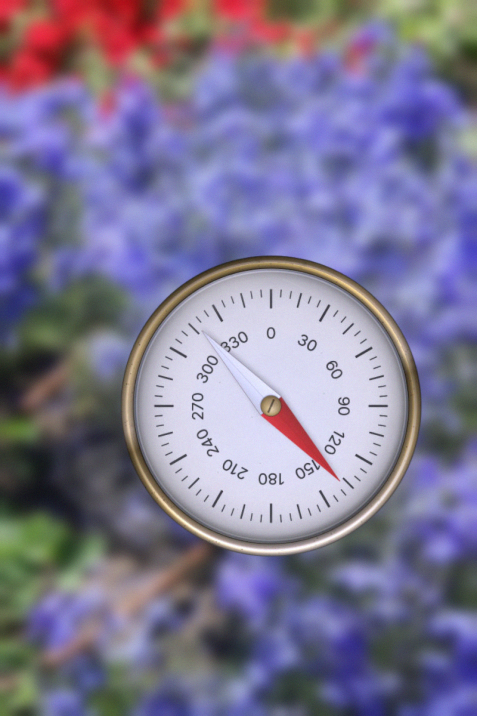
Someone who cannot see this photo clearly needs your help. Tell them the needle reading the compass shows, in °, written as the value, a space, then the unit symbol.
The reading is 137.5 °
